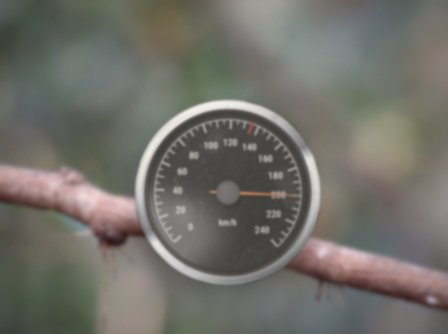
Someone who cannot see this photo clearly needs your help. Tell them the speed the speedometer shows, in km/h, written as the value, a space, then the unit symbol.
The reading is 200 km/h
